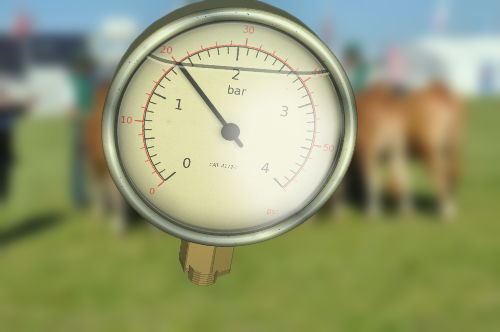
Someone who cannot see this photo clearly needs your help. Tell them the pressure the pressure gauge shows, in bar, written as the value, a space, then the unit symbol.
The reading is 1.4 bar
